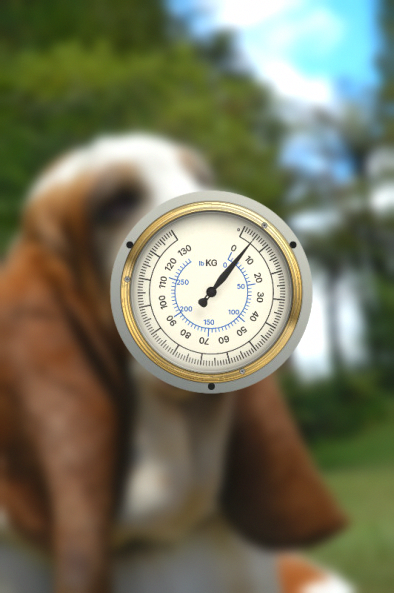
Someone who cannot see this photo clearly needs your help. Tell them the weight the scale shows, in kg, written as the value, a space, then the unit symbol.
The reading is 5 kg
